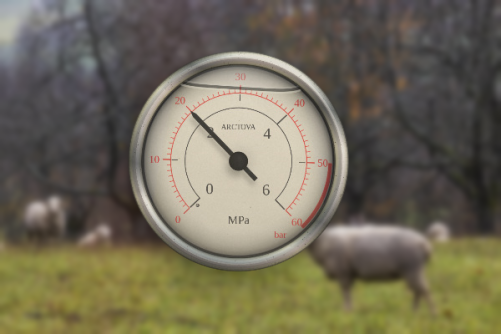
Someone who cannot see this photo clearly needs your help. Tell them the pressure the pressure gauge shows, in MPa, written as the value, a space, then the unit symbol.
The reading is 2 MPa
